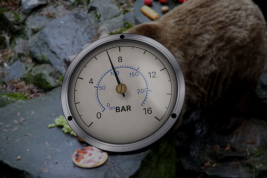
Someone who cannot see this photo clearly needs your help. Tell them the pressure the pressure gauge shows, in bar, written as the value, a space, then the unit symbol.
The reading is 7 bar
